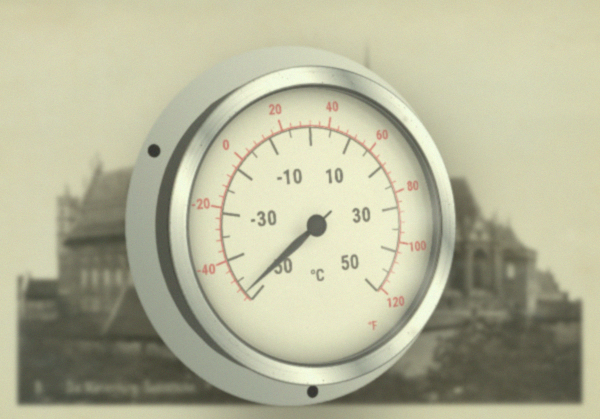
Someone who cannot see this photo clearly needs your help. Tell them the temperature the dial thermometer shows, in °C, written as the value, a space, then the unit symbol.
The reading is -47.5 °C
